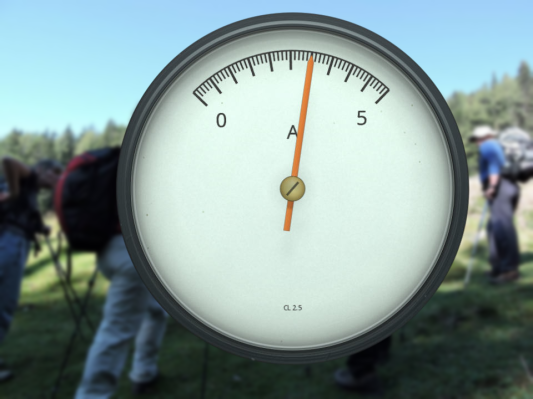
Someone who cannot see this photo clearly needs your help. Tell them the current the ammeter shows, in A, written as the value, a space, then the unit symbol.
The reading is 3 A
